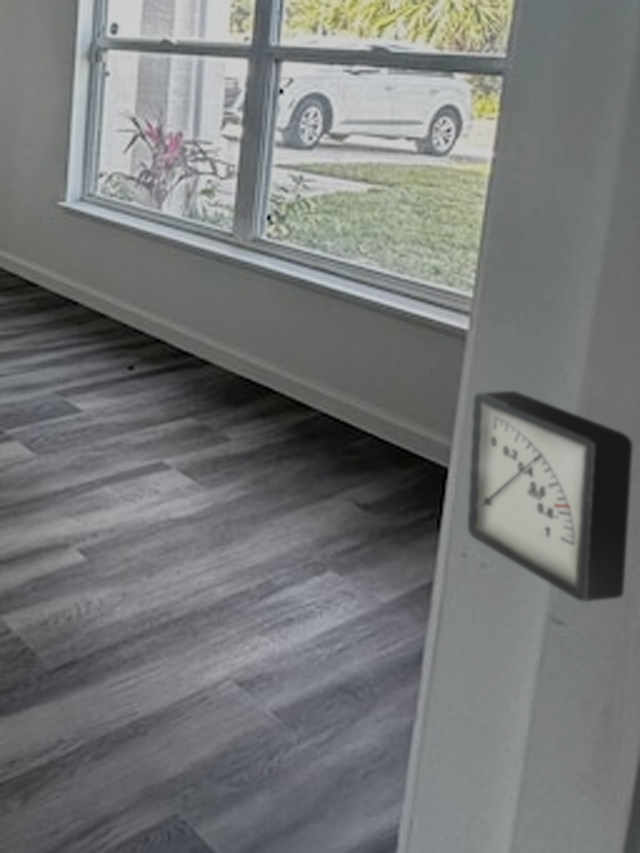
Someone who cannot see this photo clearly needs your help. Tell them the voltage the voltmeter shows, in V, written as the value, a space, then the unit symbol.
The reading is 0.4 V
